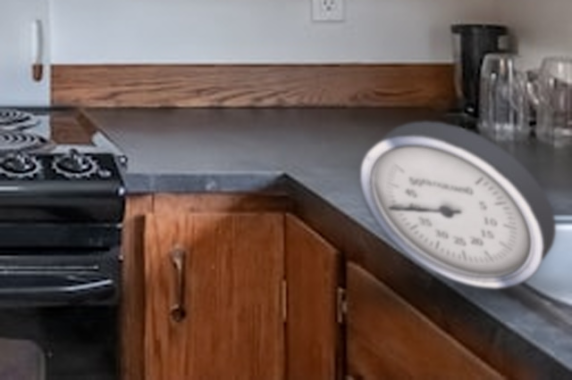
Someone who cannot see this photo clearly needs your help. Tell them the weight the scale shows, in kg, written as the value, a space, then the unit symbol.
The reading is 40 kg
